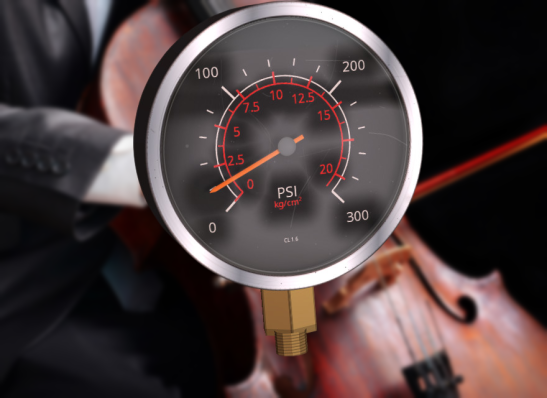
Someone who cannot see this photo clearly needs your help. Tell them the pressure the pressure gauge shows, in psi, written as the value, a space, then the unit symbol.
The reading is 20 psi
